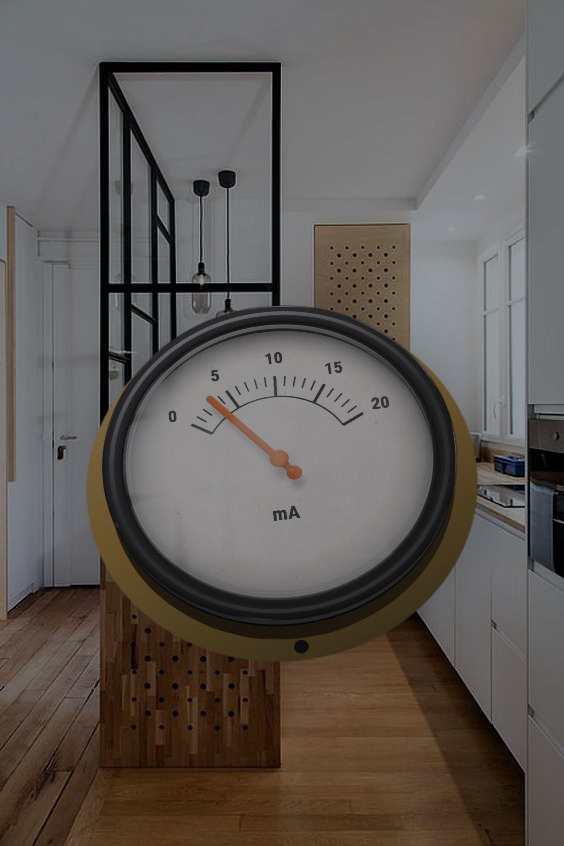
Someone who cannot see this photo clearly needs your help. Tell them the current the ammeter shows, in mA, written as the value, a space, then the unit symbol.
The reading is 3 mA
